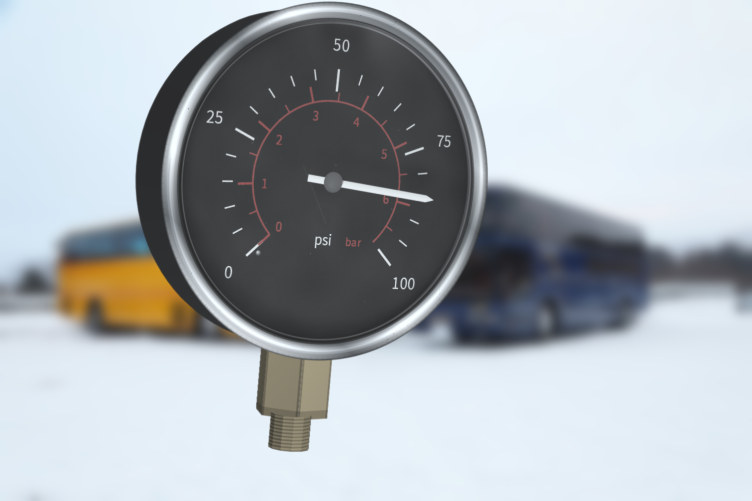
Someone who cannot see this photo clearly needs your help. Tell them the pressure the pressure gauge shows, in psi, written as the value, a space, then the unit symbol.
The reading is 85 psi
